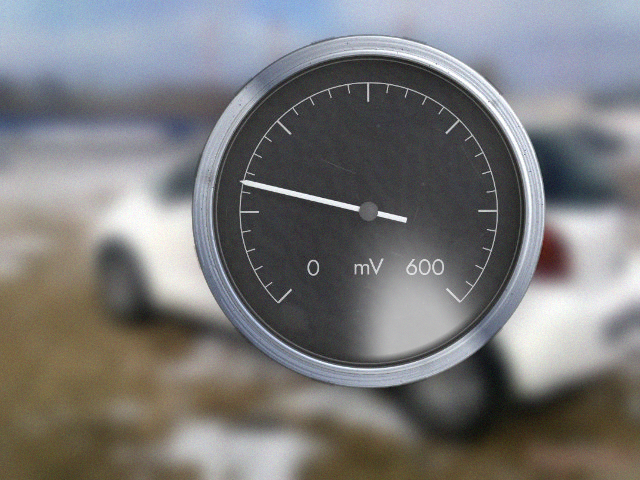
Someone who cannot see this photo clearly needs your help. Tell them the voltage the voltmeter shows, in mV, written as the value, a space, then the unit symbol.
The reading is 130 mV
